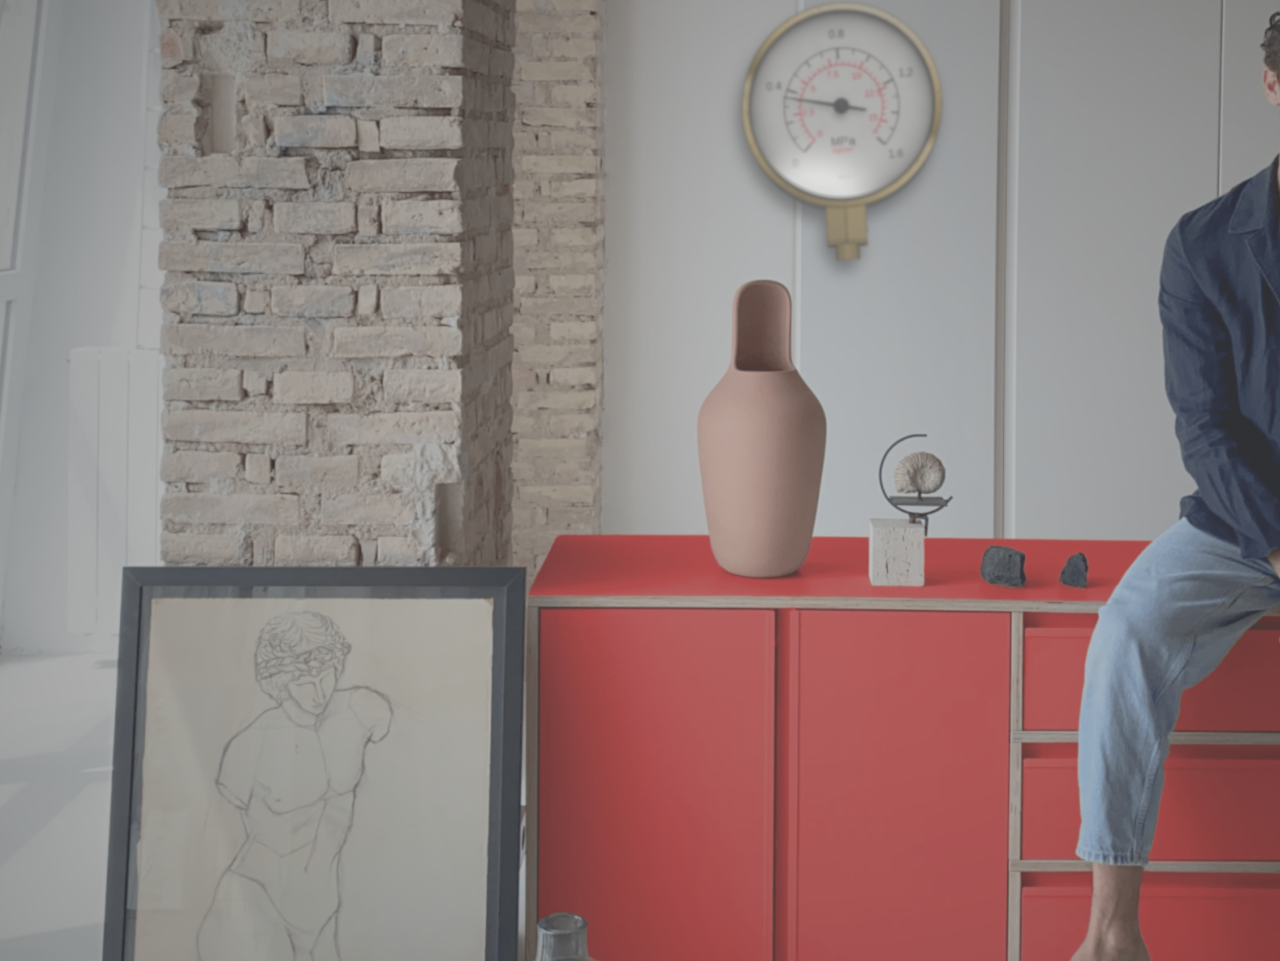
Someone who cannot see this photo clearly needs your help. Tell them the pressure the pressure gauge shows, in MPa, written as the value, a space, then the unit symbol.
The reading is 0.35 MPa
